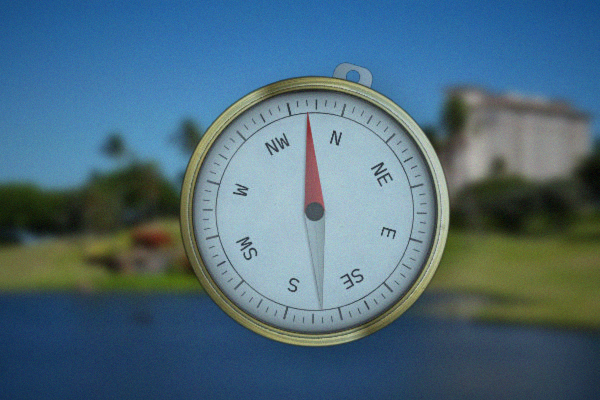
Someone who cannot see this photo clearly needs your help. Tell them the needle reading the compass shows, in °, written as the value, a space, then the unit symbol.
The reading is 340 °
